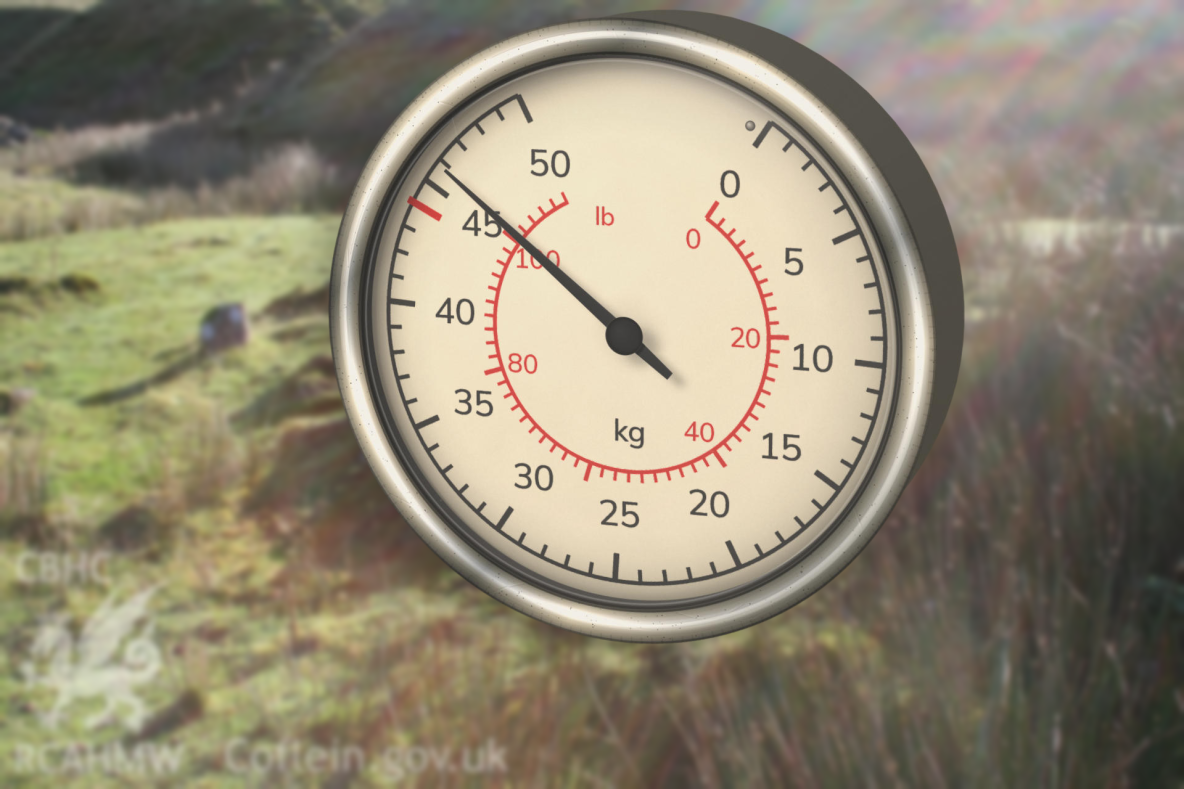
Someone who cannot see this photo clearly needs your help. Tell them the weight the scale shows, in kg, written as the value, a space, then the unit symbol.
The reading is 46 kg
